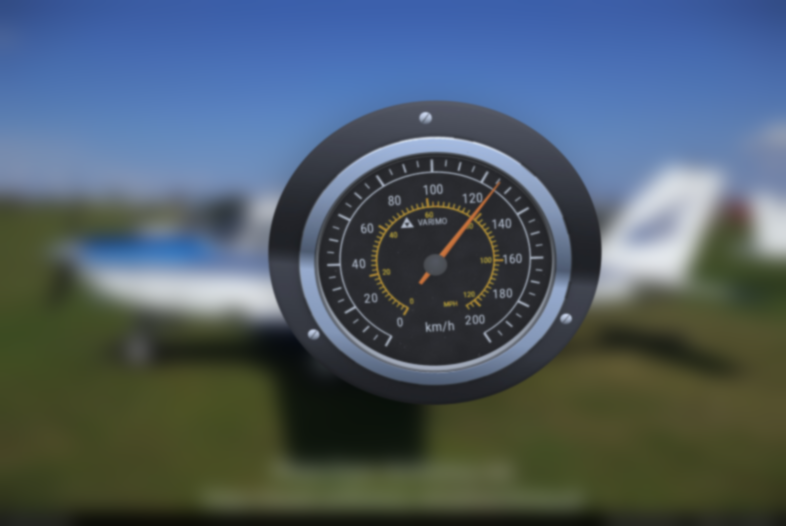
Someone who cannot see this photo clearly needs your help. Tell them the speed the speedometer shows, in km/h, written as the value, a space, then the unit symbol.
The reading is 125 km/h
